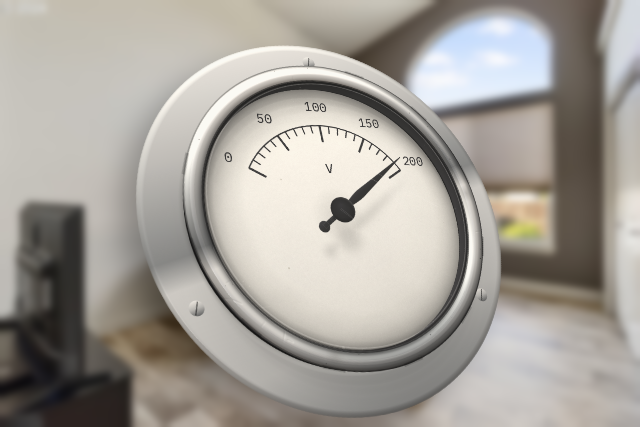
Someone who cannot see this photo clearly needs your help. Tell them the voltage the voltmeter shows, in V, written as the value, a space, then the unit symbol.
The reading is 190 V
